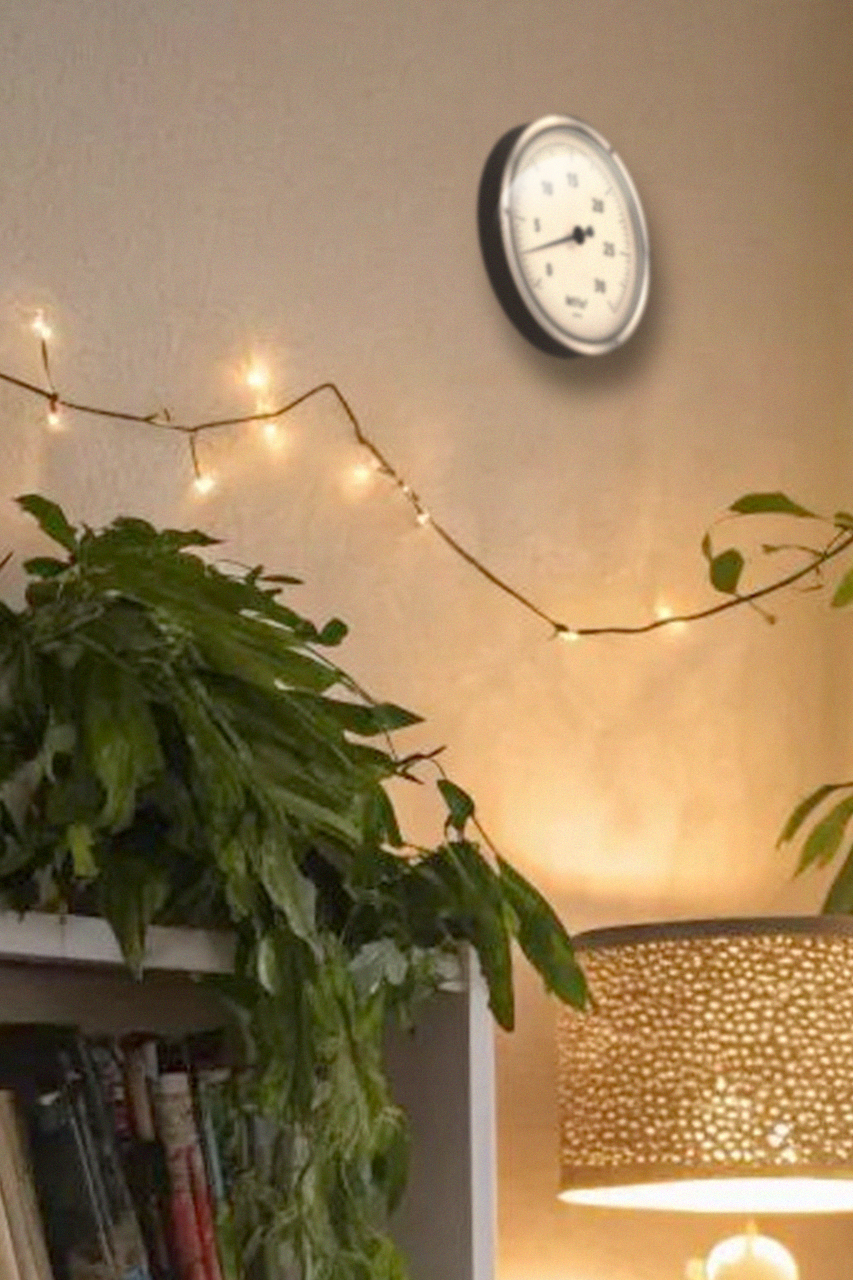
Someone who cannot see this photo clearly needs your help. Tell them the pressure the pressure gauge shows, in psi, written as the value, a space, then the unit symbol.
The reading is 2.5 psi
